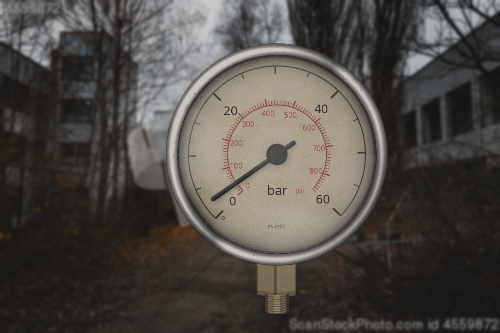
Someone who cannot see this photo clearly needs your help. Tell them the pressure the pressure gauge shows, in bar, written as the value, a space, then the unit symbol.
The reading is 2.5 bar
